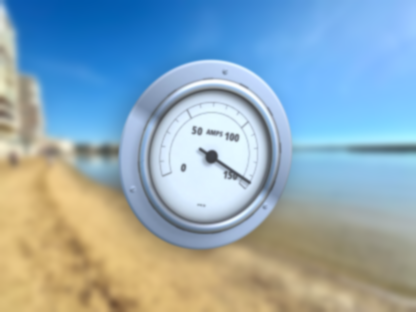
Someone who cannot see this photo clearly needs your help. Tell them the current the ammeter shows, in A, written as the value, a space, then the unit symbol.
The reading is 145 A
